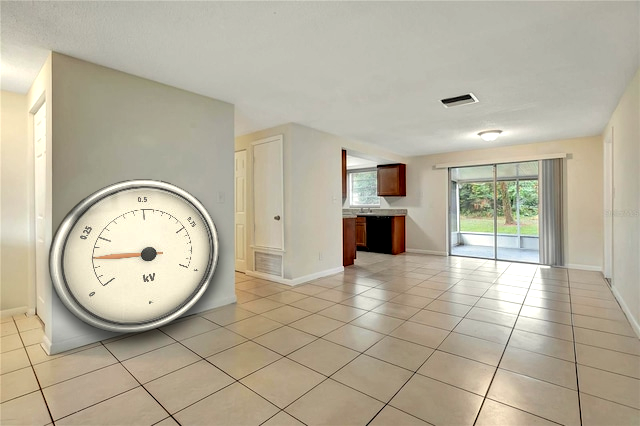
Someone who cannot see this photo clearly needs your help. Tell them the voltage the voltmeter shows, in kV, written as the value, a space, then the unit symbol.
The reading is 0.15 kV
